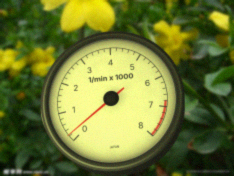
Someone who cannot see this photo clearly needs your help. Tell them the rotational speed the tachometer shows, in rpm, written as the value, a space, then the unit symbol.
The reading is 200 rpm
